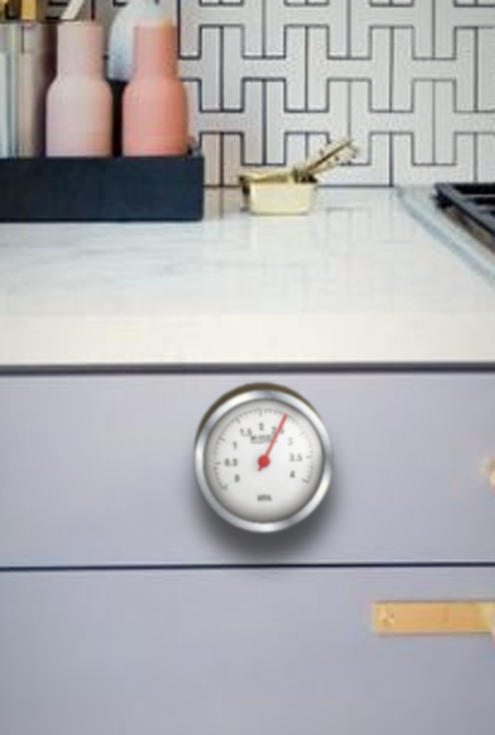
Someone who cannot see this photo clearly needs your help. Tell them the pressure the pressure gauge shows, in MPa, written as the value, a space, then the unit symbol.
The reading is 2.5 MPa
